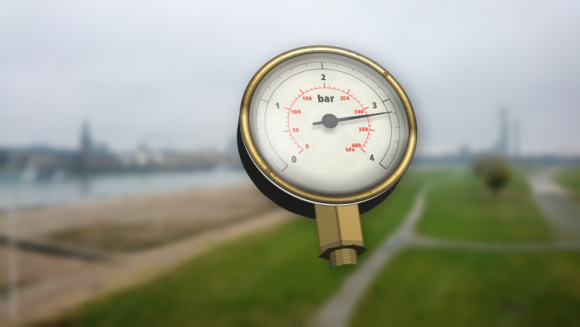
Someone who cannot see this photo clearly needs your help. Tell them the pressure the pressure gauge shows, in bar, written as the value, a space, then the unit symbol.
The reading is 3.2 bar
